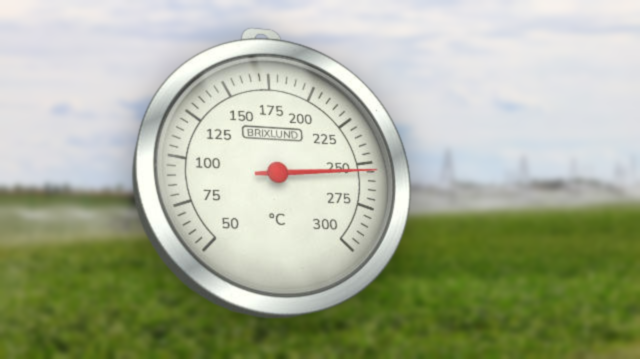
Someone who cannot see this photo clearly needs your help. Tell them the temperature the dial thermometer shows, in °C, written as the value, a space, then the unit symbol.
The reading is 255 °C
